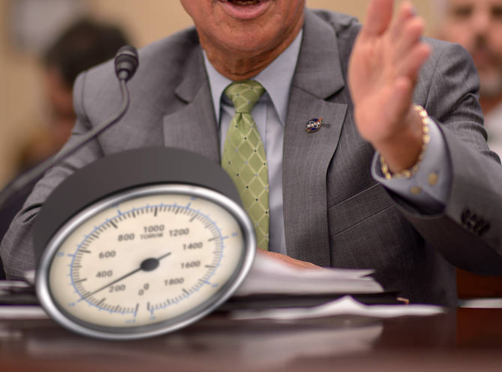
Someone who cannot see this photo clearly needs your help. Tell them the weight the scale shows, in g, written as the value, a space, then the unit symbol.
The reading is 300 g
